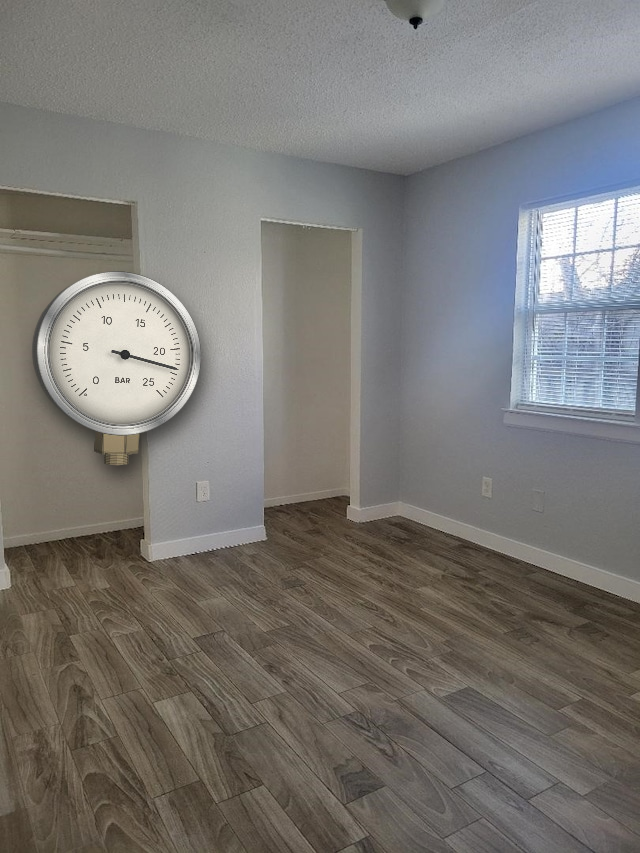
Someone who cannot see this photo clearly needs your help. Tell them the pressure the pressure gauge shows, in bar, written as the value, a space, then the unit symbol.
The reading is 22 bar
